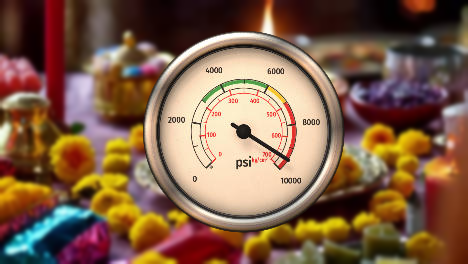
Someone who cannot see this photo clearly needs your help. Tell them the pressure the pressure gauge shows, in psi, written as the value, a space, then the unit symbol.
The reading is 9500 psi
